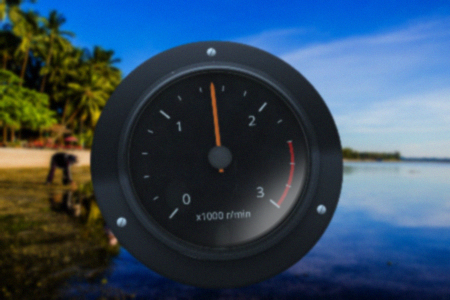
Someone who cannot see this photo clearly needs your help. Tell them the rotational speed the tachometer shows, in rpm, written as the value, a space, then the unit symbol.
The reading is 1500 rpm
